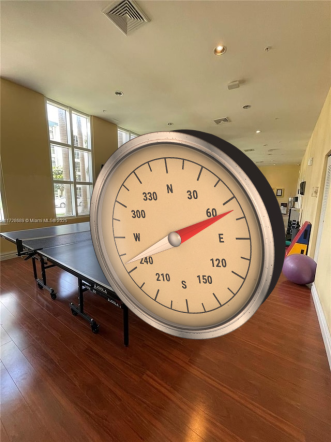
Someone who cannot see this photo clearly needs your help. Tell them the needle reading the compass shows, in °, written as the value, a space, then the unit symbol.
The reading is 67.5 °
